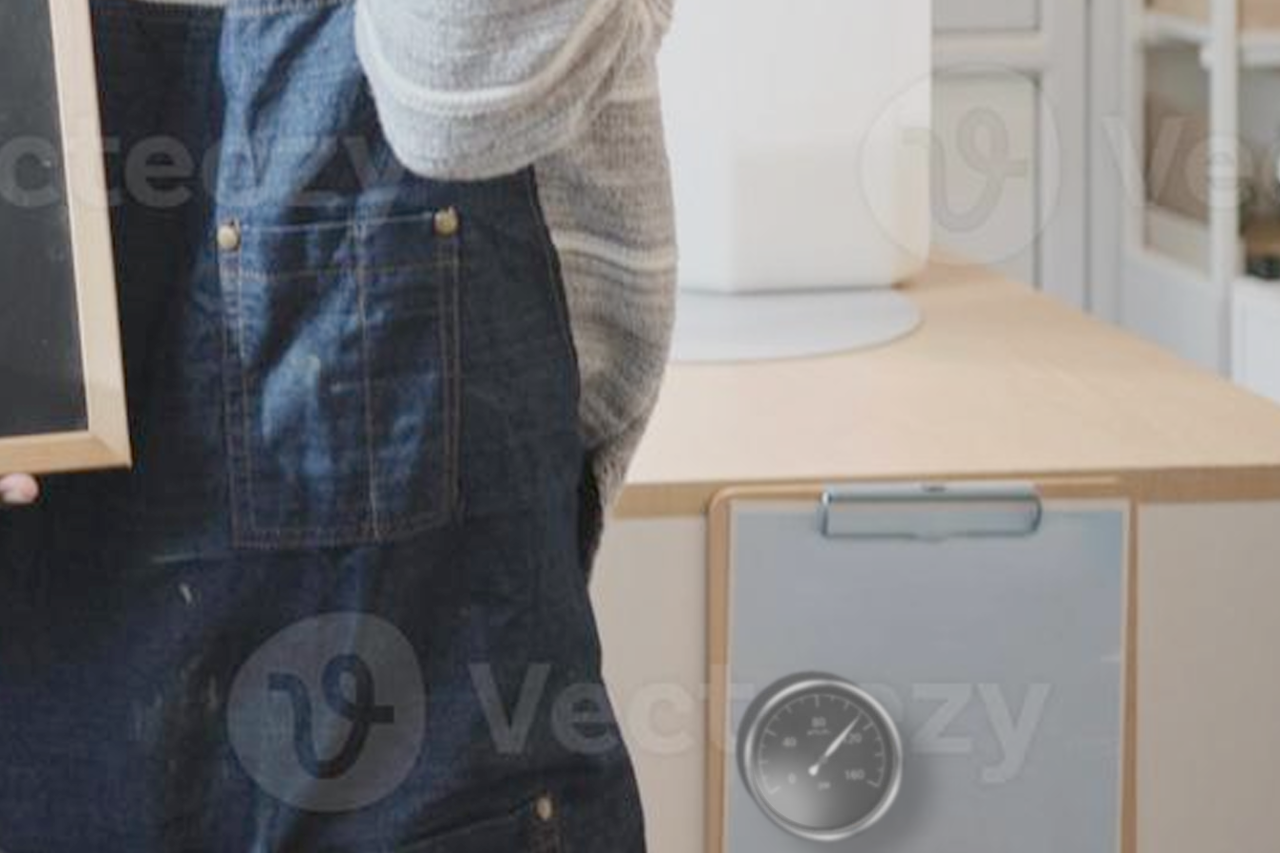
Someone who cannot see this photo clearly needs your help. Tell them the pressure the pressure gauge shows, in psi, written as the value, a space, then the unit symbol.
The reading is 110 psi
